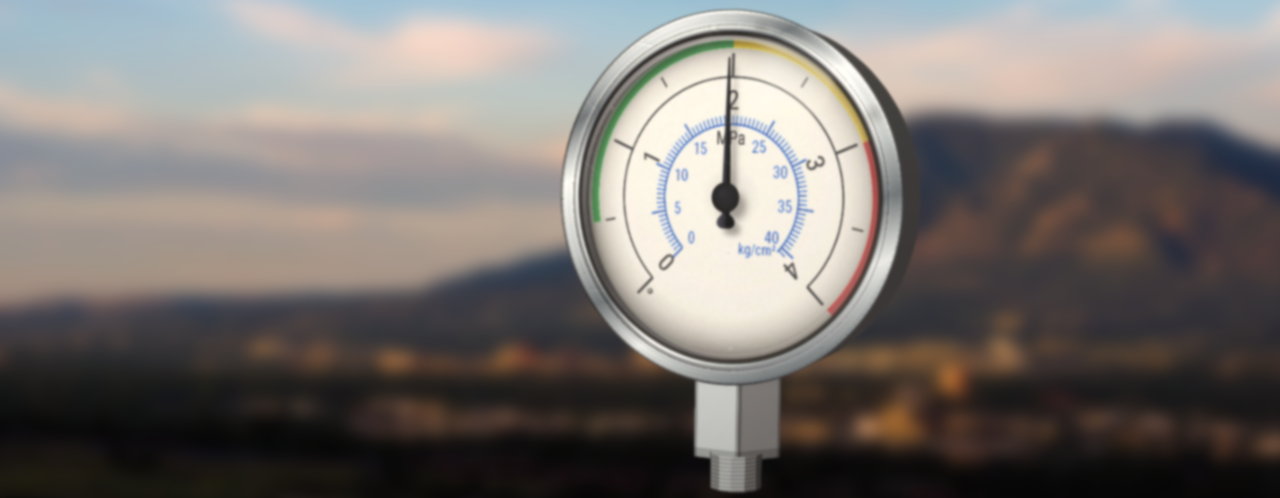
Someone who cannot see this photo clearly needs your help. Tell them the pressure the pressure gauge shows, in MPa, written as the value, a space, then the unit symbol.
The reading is 2 MPa
